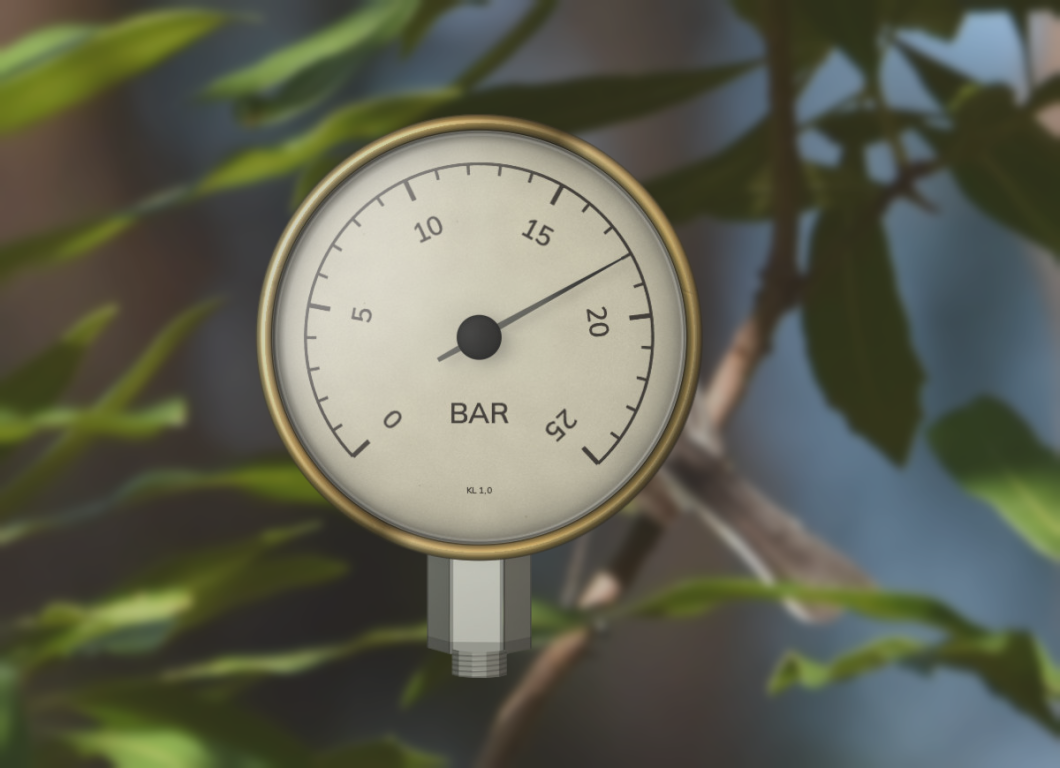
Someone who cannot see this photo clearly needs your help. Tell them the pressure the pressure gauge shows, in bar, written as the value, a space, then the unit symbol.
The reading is 18 bar
